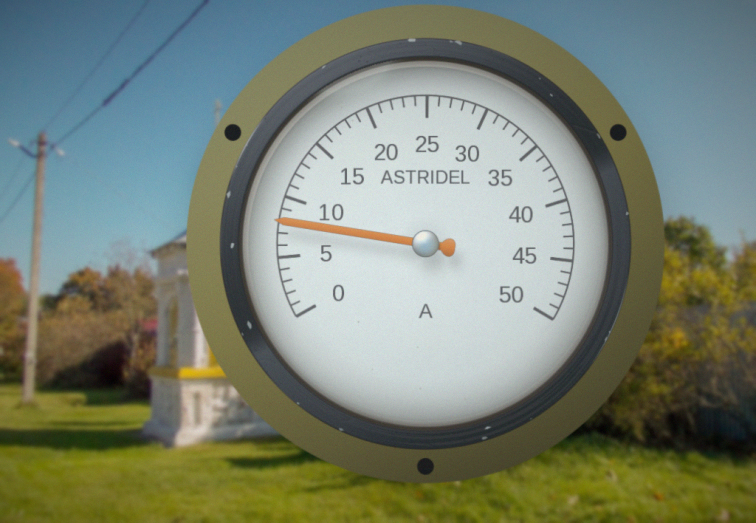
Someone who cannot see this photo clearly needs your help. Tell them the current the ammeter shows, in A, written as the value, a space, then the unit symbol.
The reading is 8 A
